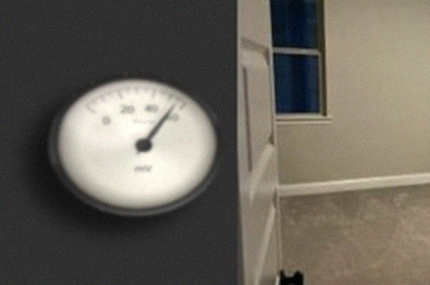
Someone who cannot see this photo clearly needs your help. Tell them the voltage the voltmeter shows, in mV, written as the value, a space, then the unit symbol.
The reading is 55 mV
